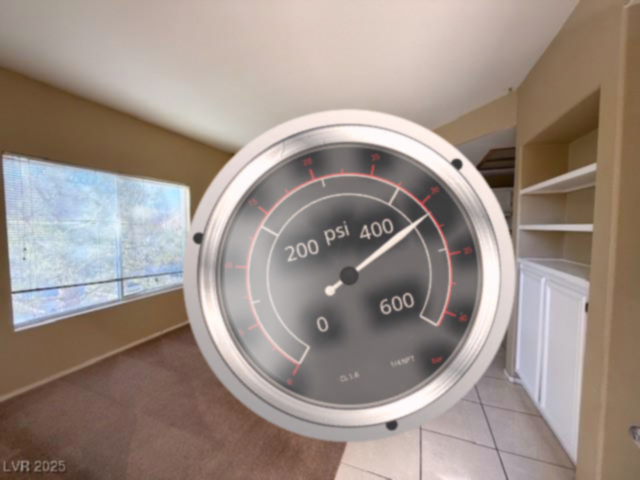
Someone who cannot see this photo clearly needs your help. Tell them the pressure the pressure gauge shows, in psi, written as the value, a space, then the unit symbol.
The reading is 450 psi
